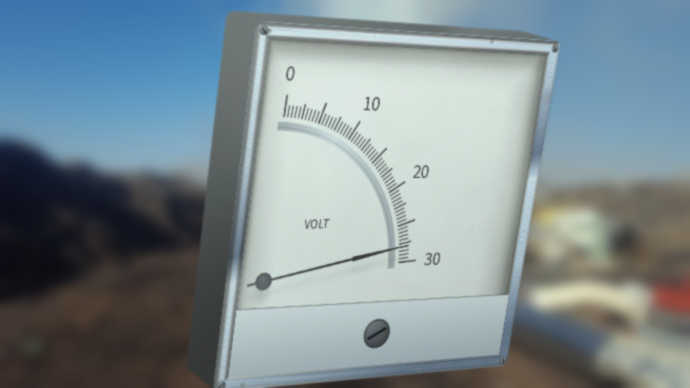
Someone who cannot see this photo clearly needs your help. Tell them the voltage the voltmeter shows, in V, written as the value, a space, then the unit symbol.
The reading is 27.5 V
